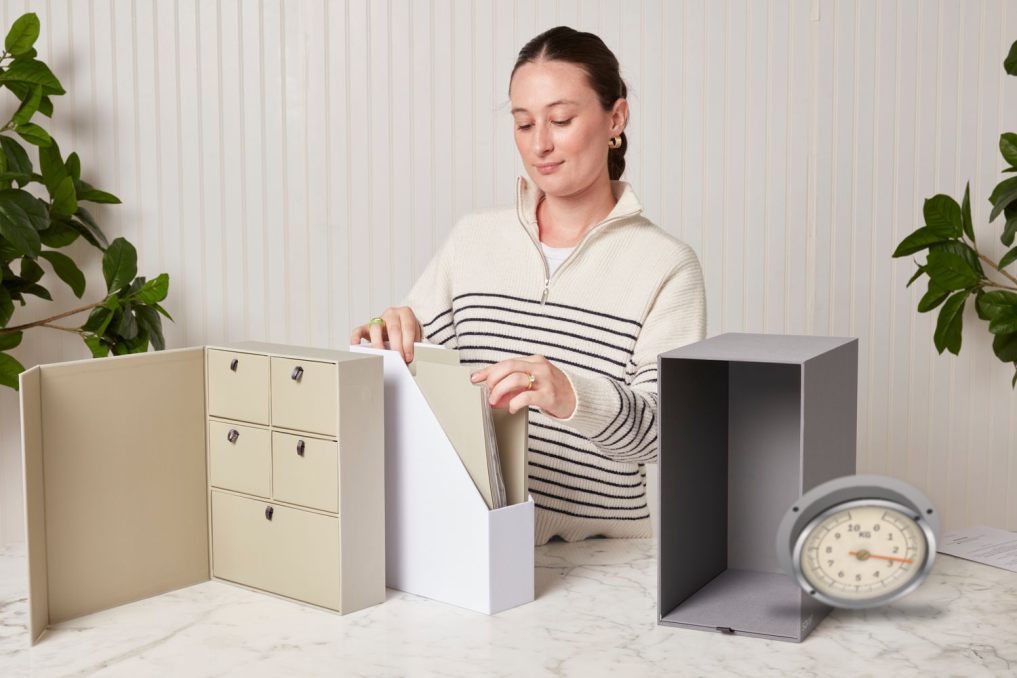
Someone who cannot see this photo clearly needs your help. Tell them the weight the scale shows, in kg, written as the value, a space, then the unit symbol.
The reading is 2.5 kg
